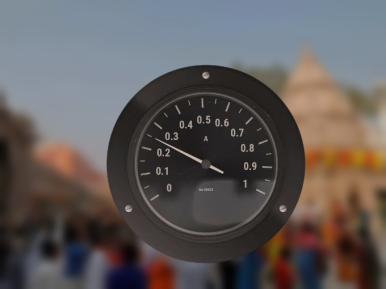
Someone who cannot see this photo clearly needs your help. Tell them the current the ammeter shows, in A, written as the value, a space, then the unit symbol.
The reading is 0.25 A
